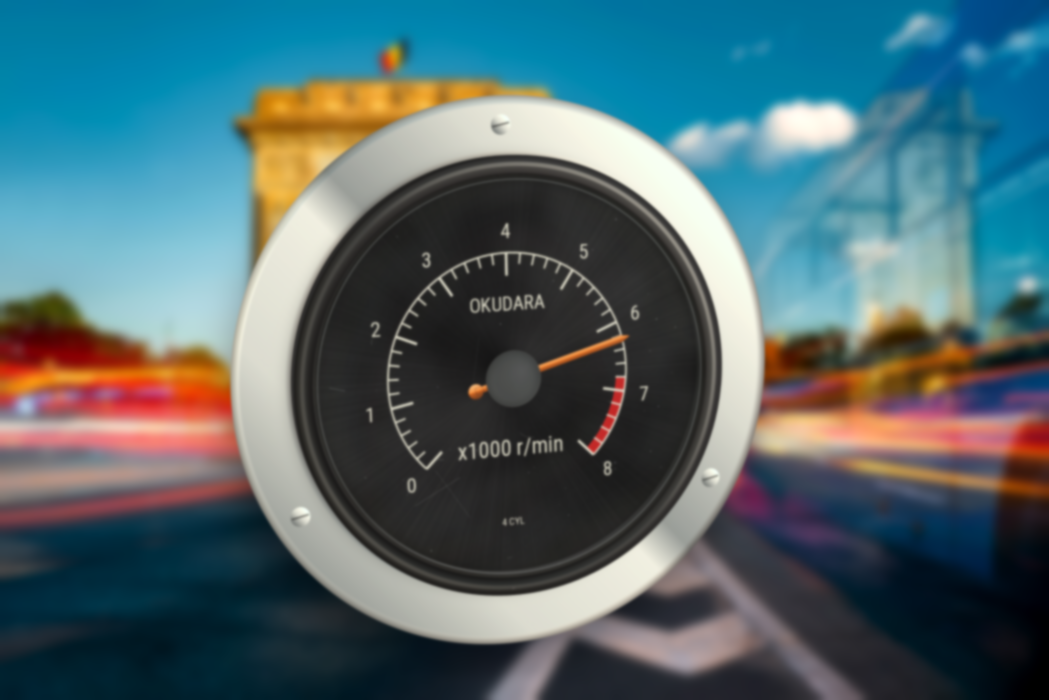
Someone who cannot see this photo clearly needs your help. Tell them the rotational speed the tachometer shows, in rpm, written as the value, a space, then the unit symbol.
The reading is 6200 rpm
